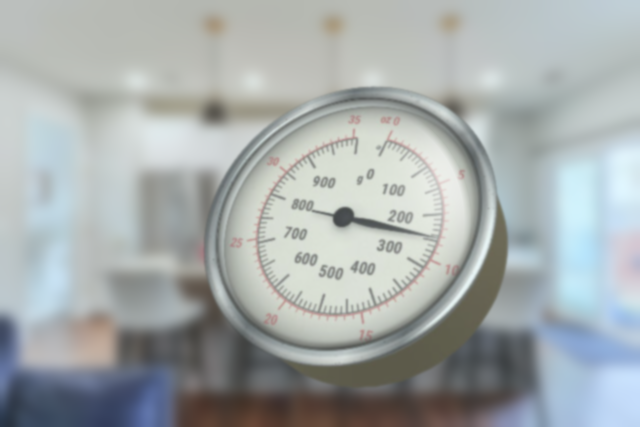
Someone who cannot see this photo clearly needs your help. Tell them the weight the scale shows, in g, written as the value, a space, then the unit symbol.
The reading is 250 g
